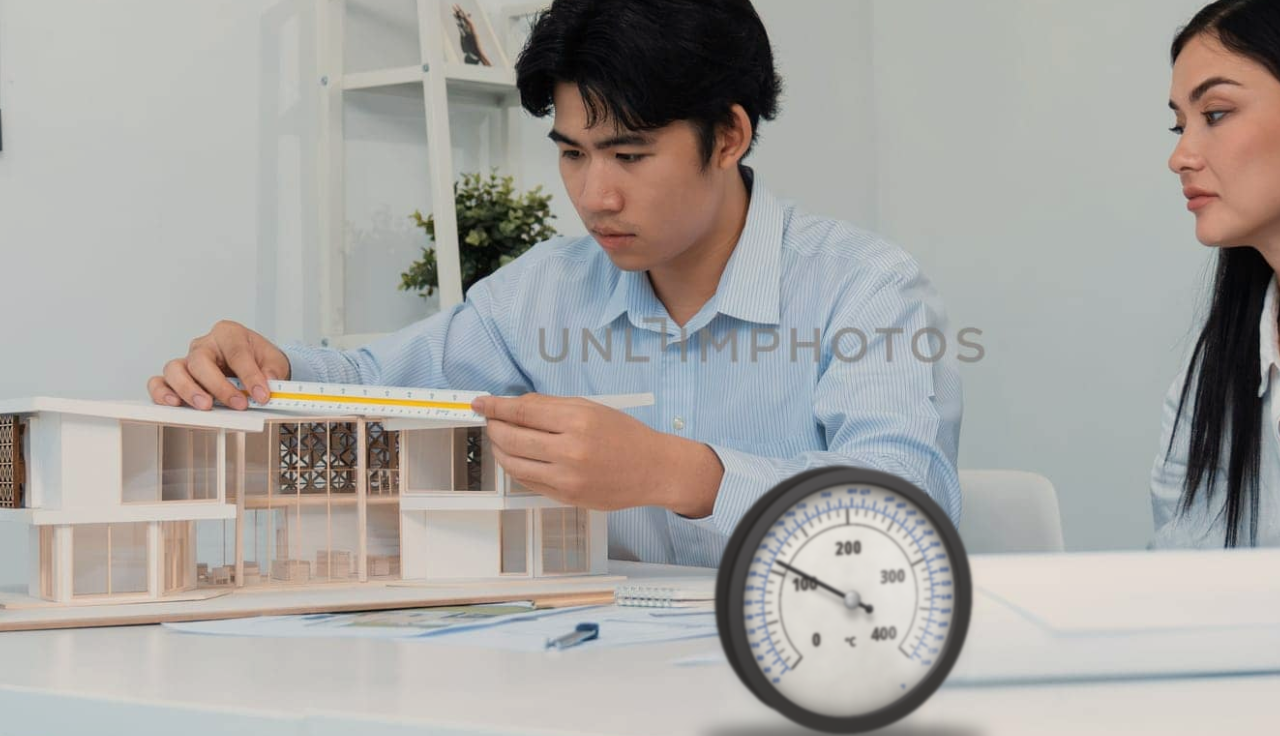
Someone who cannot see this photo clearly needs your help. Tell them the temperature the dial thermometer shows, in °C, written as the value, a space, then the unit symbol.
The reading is 110 °C
